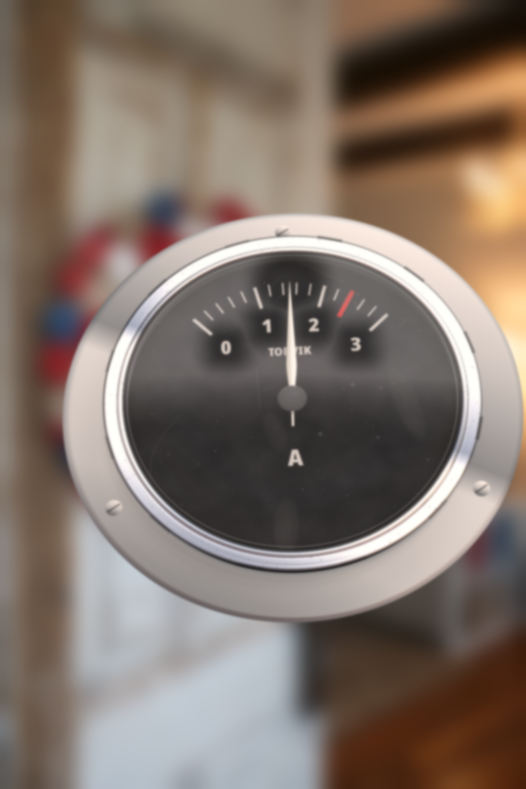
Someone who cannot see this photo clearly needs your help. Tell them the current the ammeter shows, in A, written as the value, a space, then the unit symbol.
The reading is 1.5 A
